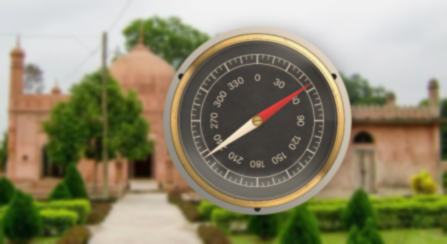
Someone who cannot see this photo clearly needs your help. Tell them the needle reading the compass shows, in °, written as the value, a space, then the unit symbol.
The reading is 55 °
